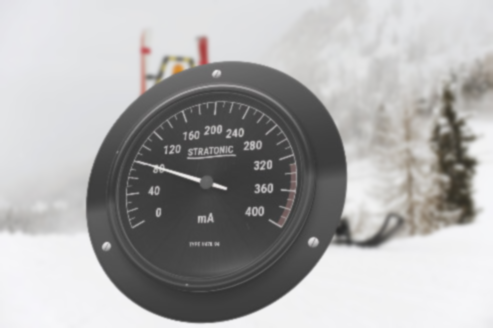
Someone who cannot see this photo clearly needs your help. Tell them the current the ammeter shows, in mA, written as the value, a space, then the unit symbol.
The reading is 80 mA
